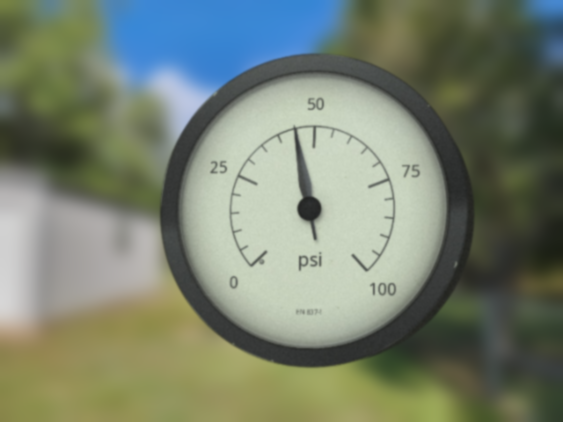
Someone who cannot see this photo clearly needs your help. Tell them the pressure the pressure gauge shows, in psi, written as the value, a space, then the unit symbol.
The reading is 45 psi
